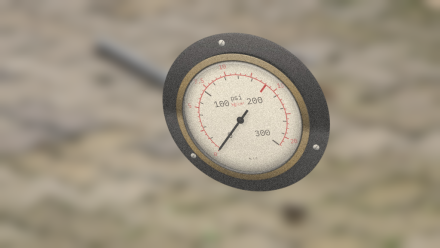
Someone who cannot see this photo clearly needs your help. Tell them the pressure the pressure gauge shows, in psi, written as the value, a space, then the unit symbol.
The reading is 0 psi
